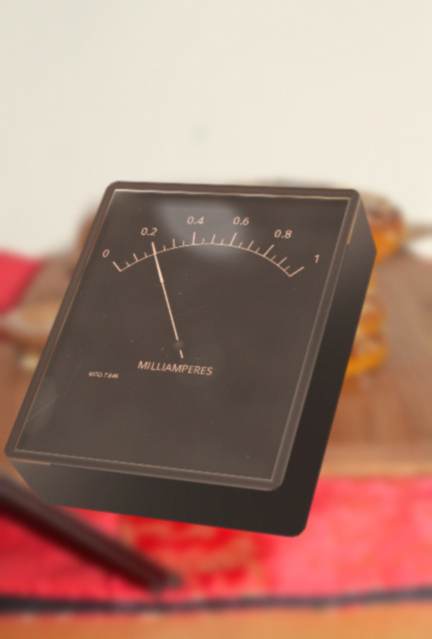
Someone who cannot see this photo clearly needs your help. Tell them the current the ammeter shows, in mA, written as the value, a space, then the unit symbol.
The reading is 0.2 mA
